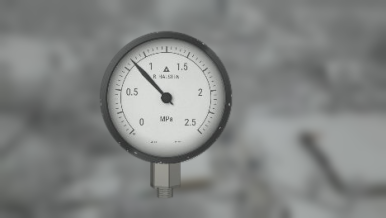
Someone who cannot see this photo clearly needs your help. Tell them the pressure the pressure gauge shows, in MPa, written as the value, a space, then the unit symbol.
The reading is 0.85 MPa
